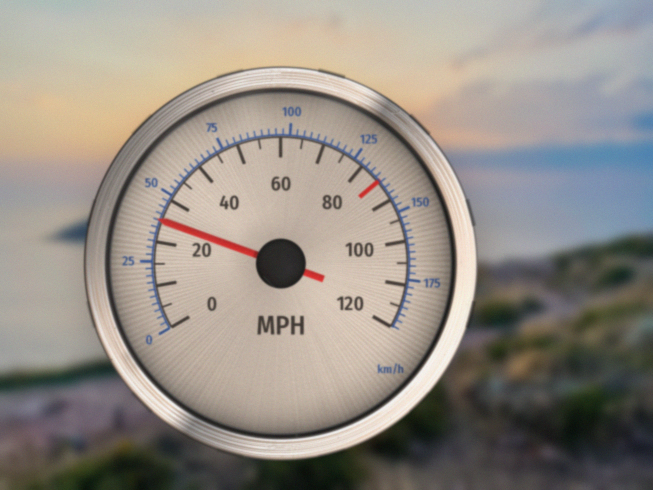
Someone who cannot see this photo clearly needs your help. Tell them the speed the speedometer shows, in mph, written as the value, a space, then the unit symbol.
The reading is 25 mph
